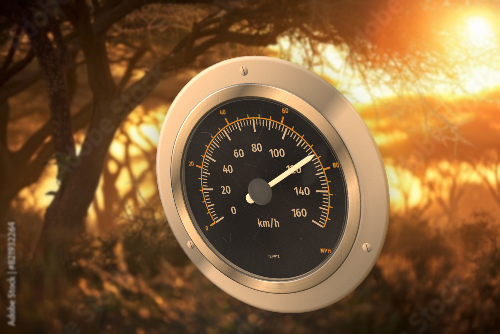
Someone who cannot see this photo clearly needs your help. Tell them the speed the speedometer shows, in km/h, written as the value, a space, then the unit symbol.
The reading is 120 km/h
